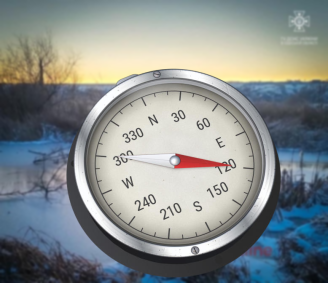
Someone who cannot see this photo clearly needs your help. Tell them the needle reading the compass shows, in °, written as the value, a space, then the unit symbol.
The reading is 120 °
